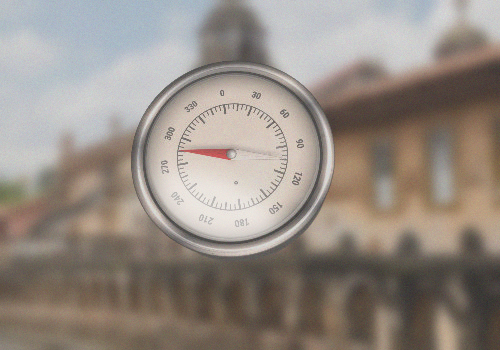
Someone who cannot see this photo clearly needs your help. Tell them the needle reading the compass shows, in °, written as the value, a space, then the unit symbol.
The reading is 285 °
